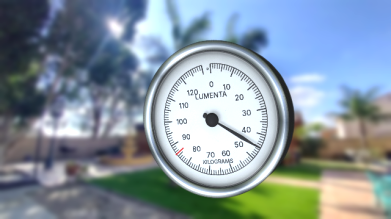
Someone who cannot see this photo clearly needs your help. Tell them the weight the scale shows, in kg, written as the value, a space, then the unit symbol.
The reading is 45 kg
